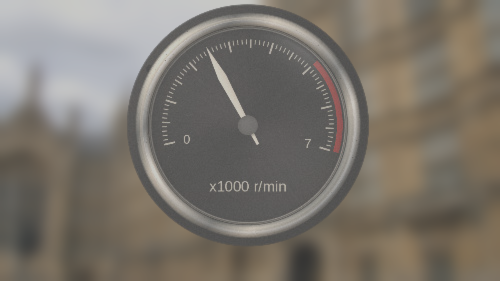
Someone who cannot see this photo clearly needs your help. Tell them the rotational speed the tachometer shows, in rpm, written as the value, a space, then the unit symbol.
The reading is 2500 rpm
